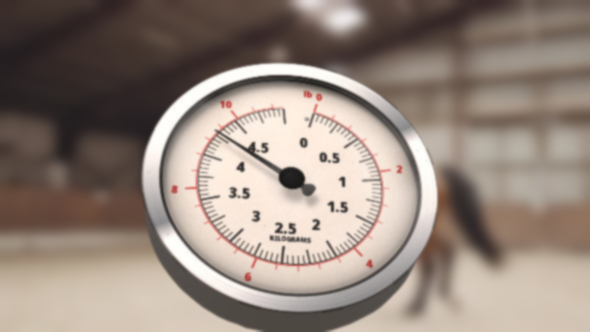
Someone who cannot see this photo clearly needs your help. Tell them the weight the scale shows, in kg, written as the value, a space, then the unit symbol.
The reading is 4.25 kg
